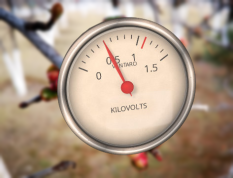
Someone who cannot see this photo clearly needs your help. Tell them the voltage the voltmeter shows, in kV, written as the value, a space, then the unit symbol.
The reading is 0.5 kV
